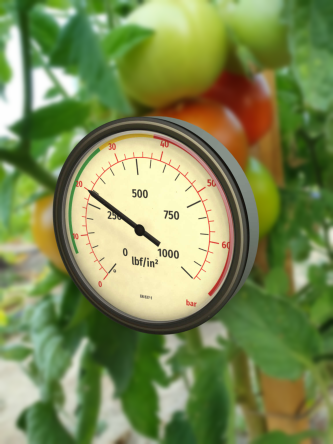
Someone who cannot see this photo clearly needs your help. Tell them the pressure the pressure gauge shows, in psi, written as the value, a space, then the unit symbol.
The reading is 300 psi
